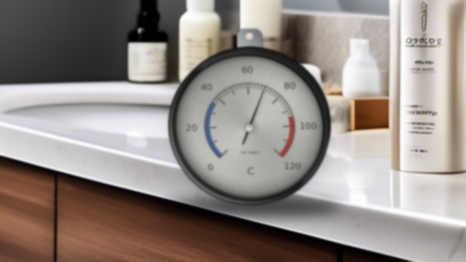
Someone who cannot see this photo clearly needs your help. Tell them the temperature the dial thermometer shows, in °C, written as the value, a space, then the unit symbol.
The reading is 70 °C
